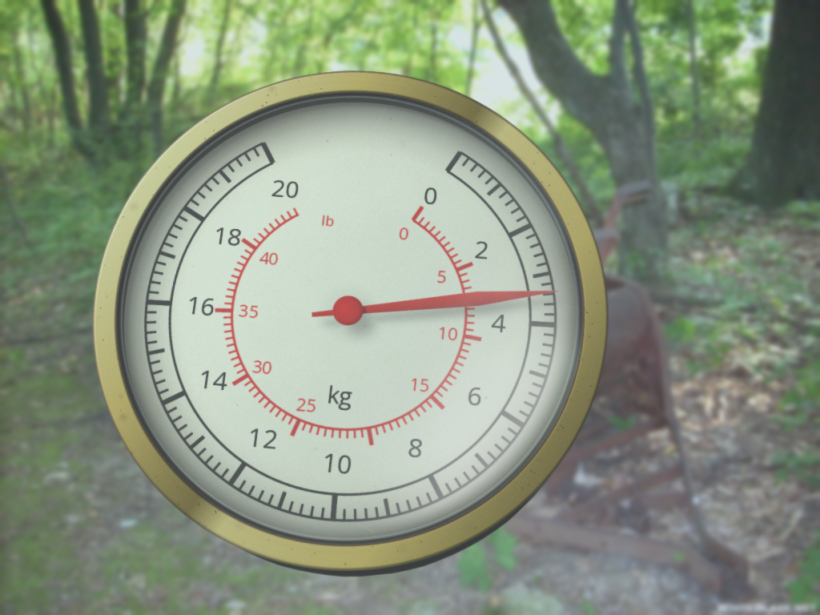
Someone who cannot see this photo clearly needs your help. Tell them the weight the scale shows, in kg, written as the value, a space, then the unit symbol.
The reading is 3.4 kg
